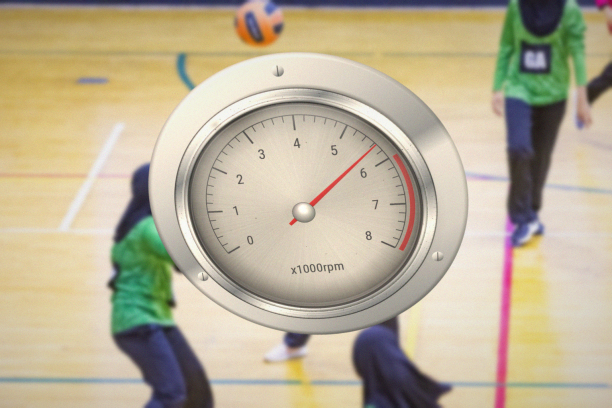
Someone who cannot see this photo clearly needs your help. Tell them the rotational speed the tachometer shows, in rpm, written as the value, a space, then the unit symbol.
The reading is 5600 rpm
